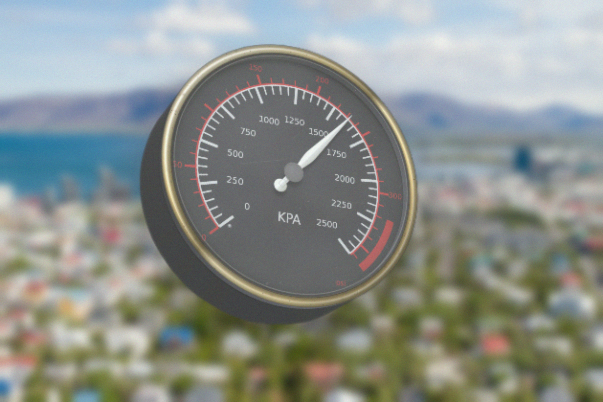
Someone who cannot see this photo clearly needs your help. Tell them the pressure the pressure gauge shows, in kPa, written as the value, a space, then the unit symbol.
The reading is 1600 kPa
